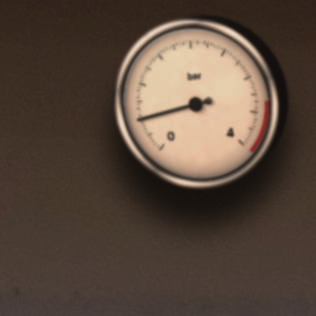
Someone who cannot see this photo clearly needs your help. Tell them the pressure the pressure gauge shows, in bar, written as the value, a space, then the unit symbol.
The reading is 0.5 bar
